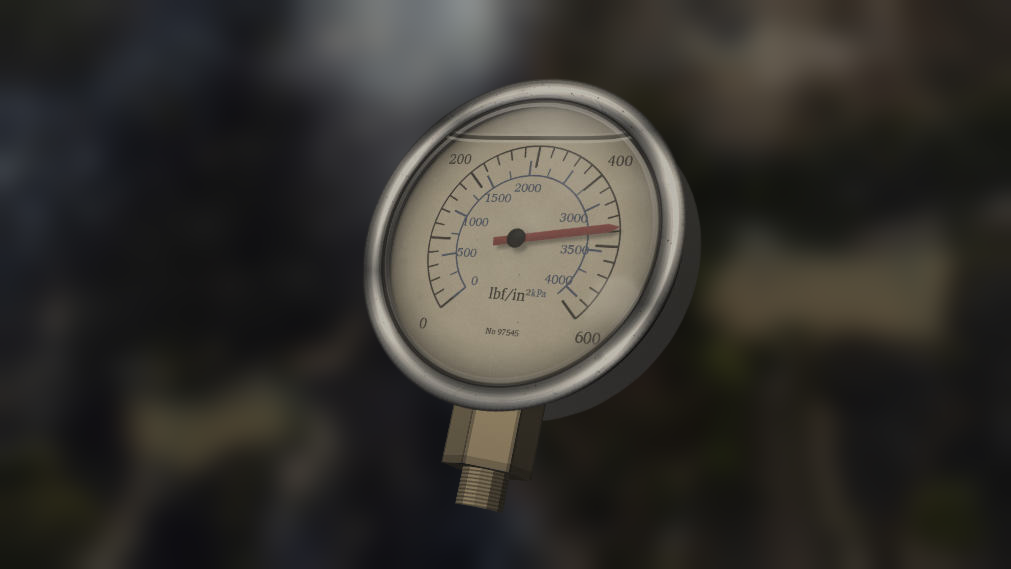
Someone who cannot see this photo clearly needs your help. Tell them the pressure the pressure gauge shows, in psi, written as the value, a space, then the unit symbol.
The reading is 480 psi
